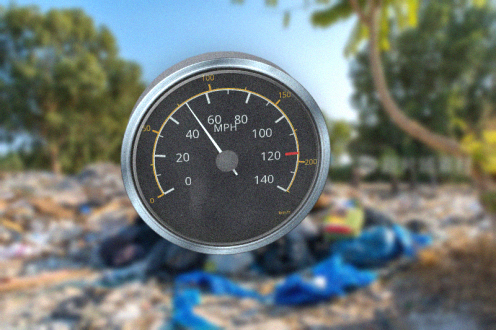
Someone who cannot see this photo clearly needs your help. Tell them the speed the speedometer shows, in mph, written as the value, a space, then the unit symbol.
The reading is 50 mph
